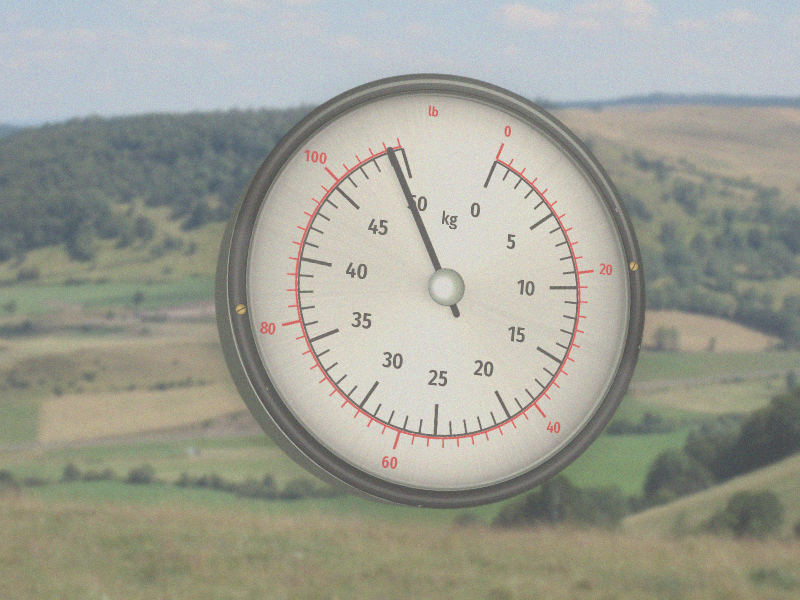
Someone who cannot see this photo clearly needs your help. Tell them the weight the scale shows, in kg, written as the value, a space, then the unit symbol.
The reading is 49 kg
